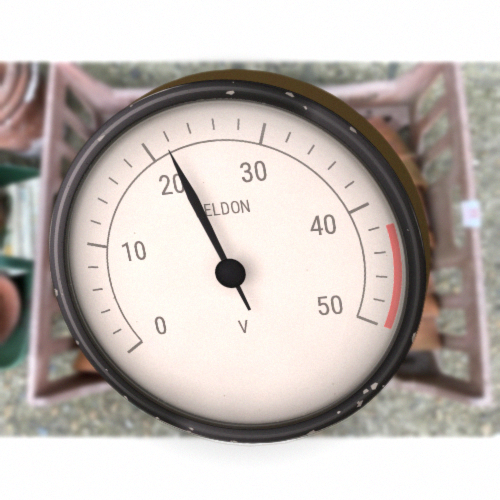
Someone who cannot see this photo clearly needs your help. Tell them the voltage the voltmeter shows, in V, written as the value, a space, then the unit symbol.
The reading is 22 V
